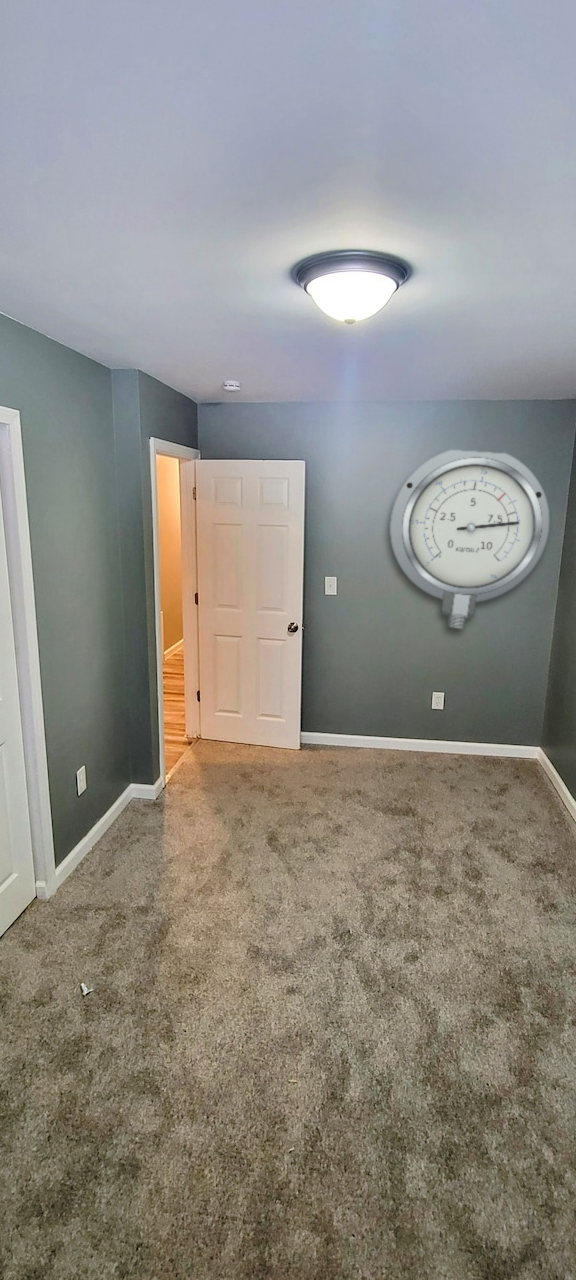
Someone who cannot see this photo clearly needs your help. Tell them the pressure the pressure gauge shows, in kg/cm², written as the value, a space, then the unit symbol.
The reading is 8 kg/cm²
